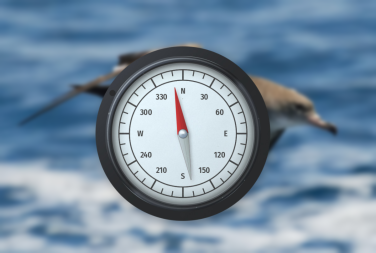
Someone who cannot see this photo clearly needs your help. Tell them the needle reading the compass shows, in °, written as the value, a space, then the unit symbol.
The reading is 350 °
